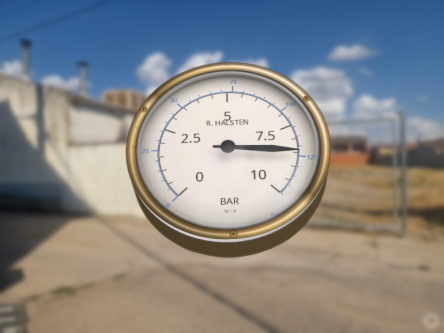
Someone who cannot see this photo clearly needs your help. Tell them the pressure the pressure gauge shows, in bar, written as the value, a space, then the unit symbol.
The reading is 8.5 bar
